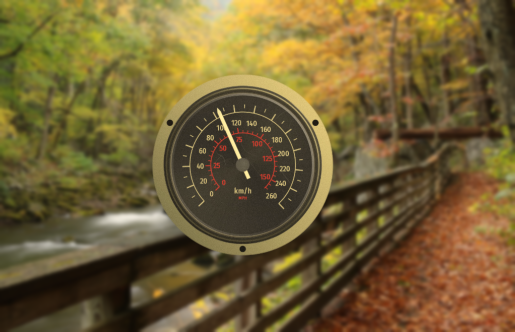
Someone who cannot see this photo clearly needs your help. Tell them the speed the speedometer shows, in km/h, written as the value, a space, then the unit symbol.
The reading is 105 km/h
